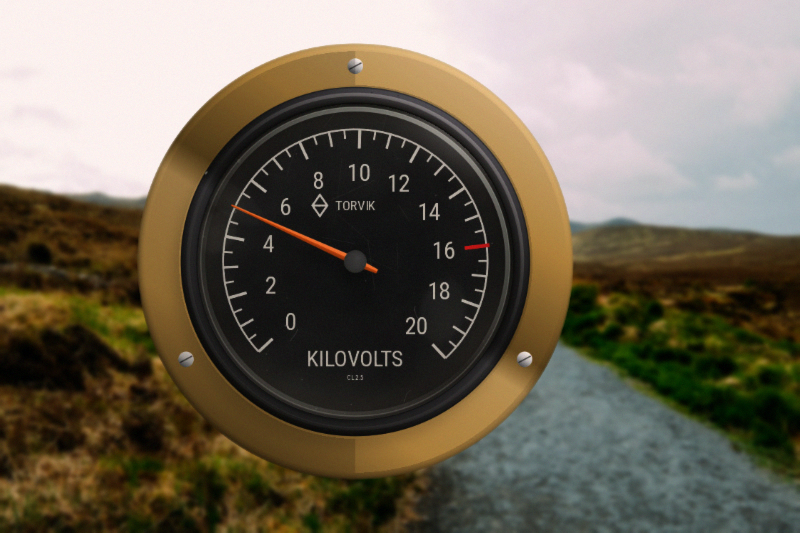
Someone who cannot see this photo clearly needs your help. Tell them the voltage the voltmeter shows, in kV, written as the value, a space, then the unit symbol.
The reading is 5 kV
